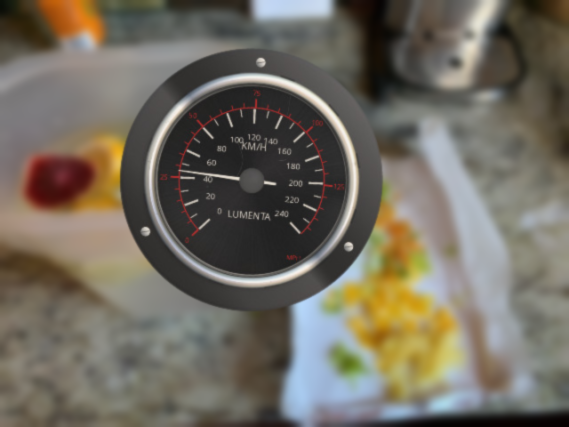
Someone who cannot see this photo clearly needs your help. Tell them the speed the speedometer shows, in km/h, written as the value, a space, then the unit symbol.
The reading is 45 km/h
